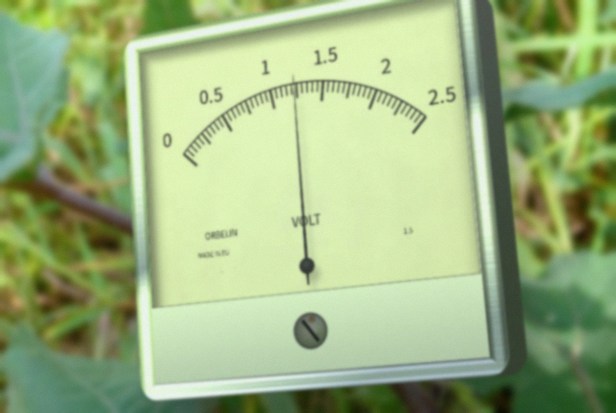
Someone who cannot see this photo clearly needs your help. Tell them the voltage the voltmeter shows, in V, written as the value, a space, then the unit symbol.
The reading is 1.25 V
